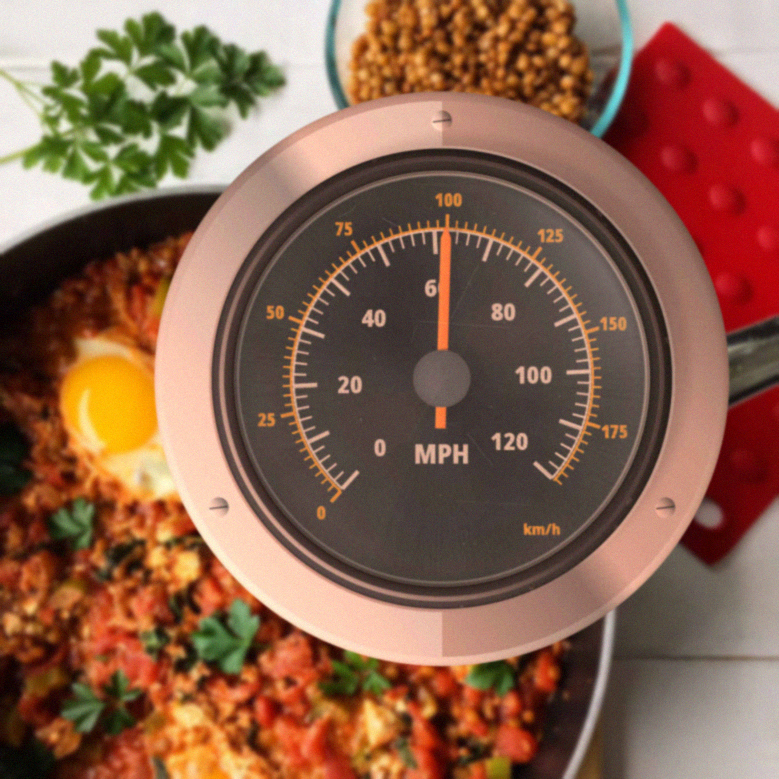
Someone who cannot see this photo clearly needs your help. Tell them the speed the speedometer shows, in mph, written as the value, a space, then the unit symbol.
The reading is 62 mph
